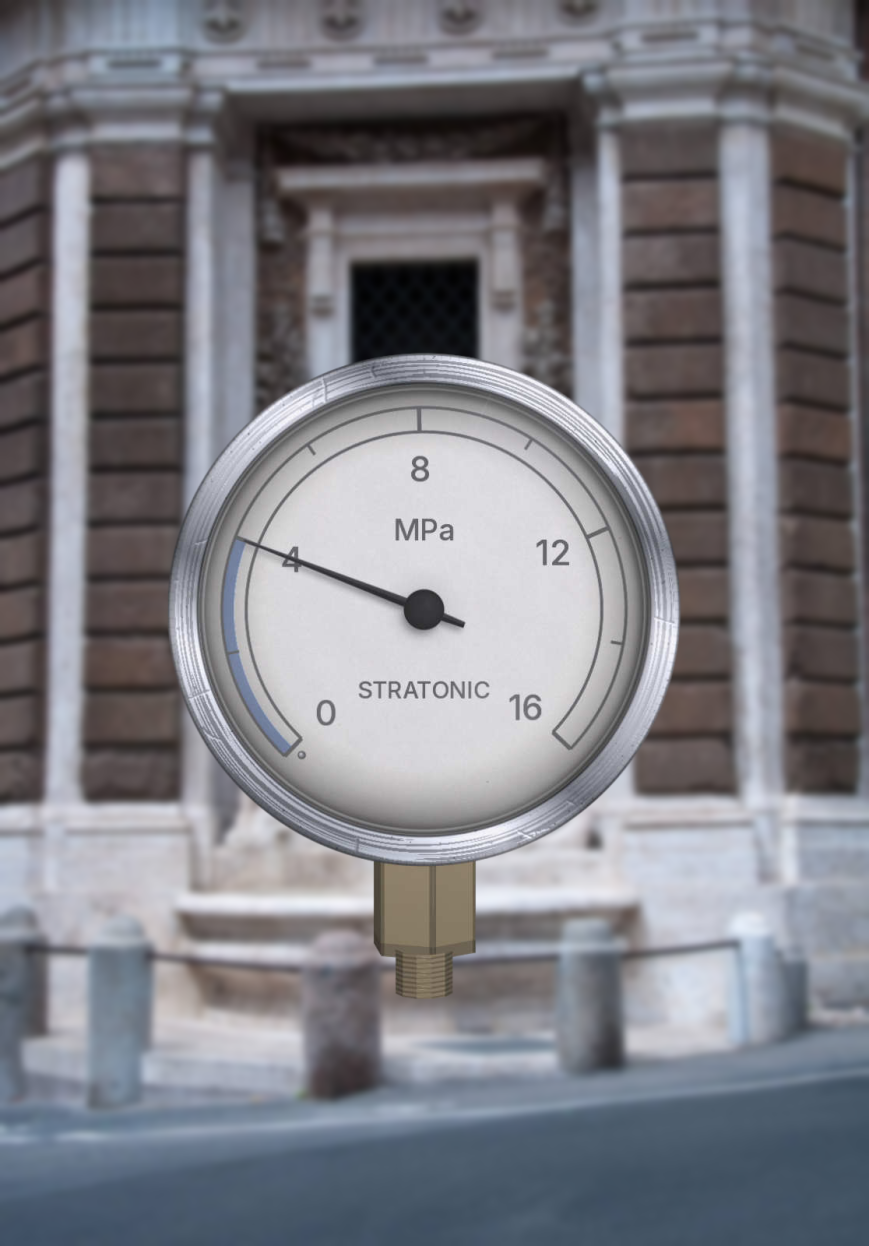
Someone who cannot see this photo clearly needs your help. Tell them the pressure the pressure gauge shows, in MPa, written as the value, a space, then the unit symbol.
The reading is 4 MPa
